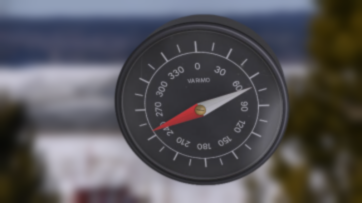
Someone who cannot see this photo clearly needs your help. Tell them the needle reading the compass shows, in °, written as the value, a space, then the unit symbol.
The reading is 247.5 °
